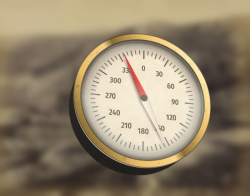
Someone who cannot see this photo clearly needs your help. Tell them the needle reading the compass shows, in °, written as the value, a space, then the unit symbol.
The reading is 335 °
